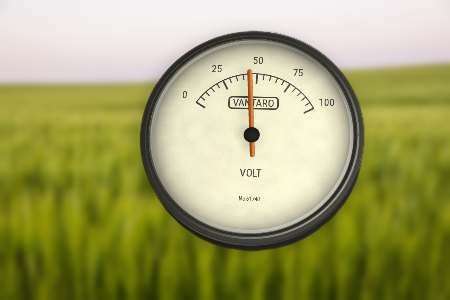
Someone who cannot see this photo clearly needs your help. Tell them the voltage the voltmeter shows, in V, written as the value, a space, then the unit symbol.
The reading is 45 V
